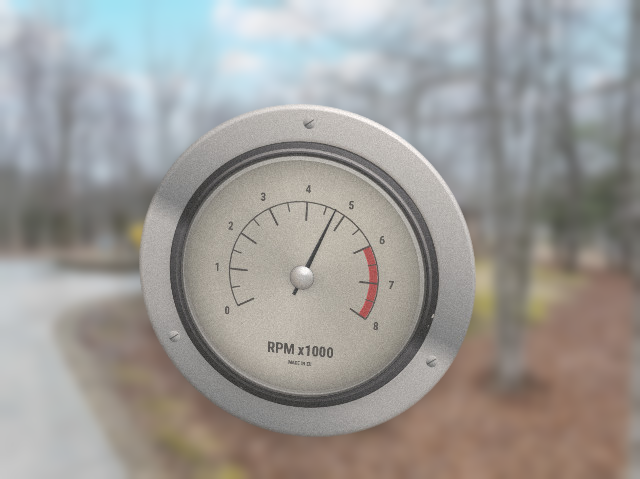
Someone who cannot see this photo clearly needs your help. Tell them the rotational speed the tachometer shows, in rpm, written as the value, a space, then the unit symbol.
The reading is 4750 rpm
